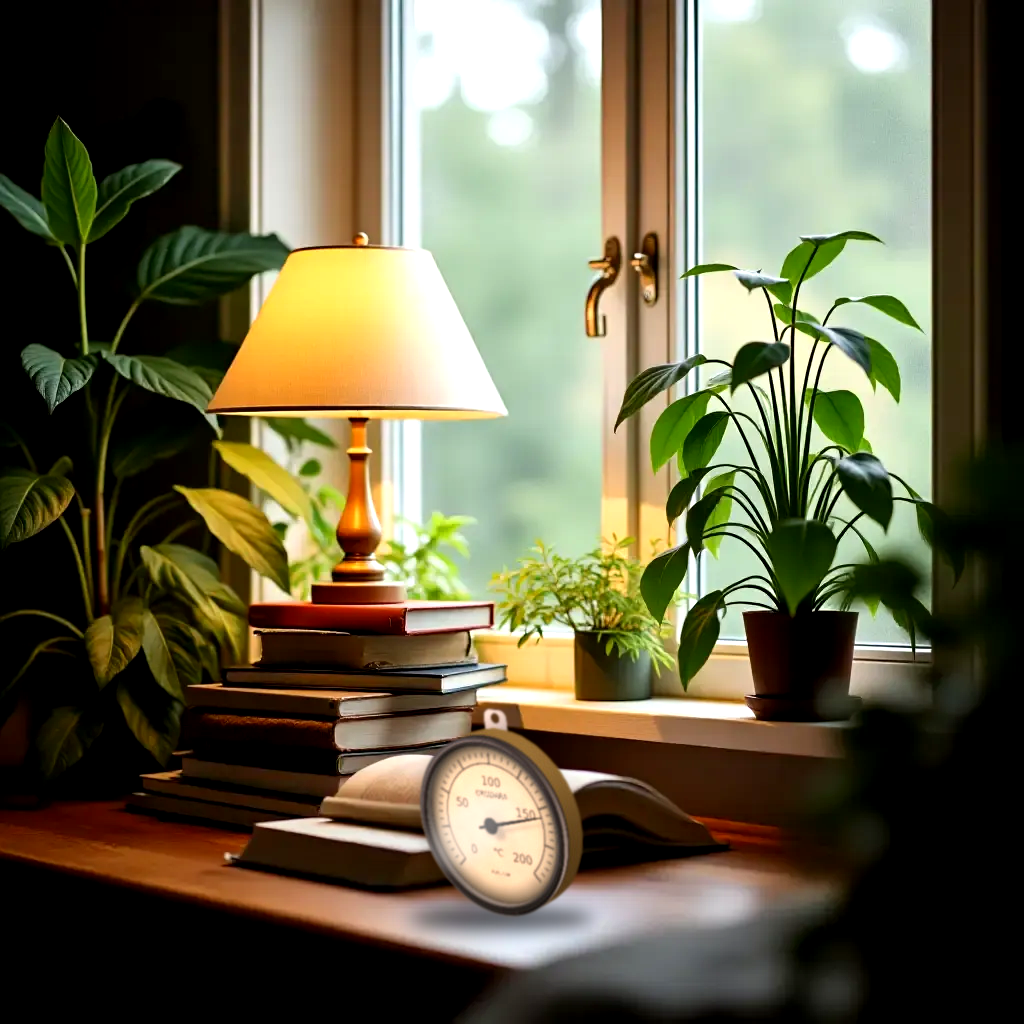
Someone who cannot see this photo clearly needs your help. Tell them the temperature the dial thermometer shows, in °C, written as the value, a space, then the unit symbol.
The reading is 155 °C
